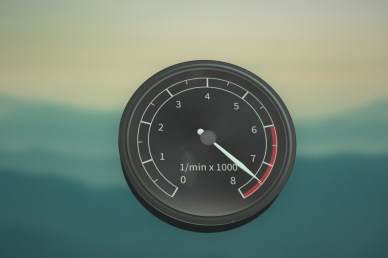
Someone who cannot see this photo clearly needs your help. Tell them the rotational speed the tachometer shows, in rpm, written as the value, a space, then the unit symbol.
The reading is 7500 rpm
